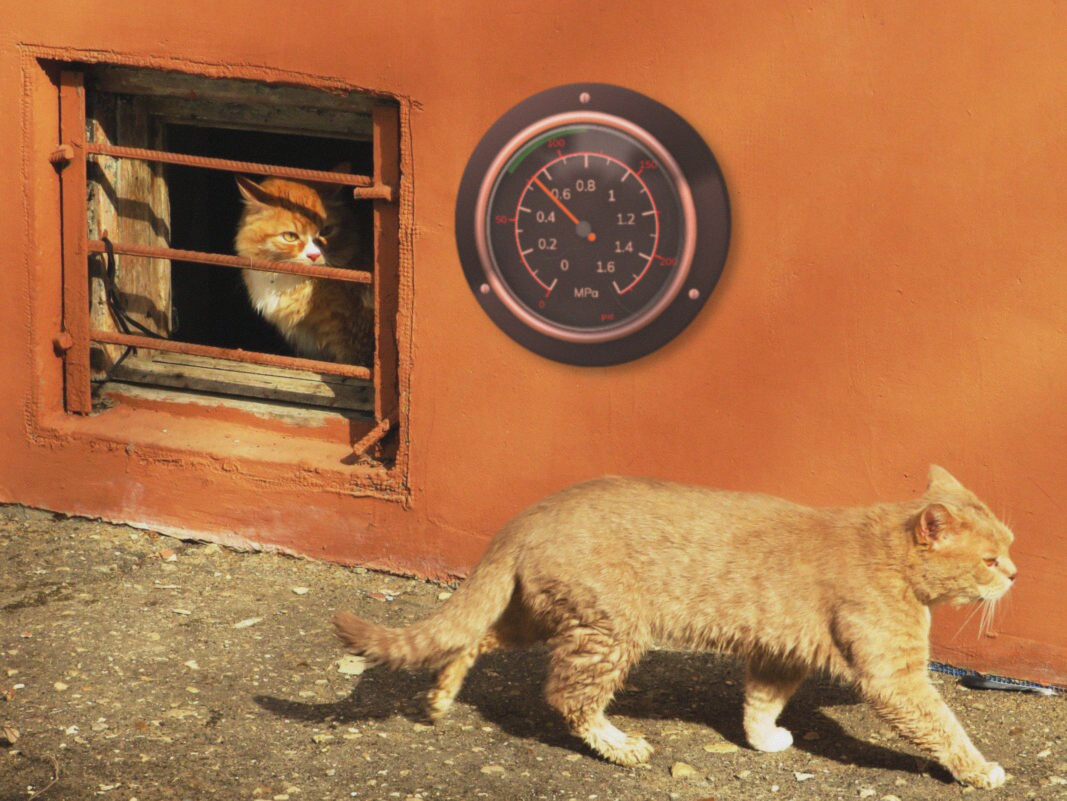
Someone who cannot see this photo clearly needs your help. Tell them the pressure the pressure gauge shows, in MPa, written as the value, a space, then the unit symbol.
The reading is 0.55 MPa
